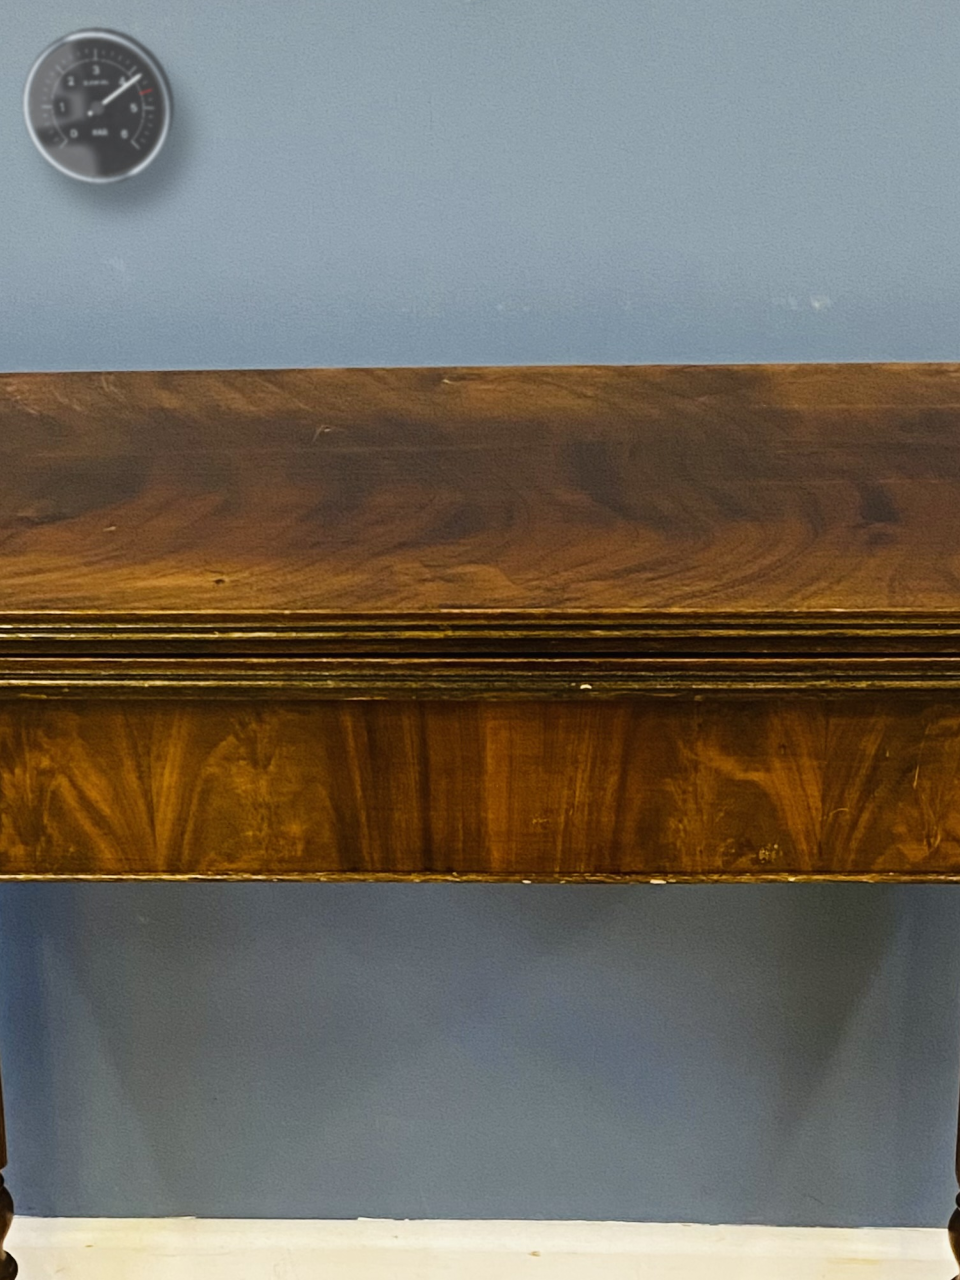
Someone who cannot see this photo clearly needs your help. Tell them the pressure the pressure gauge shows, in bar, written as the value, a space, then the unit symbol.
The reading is 4.2 bar
